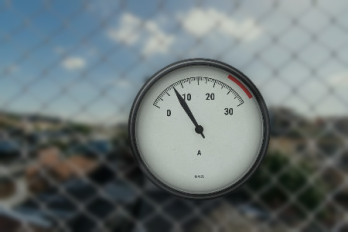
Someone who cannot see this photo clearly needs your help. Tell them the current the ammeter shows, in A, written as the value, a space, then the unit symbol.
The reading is 7.5 A
